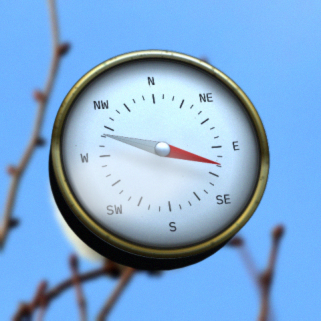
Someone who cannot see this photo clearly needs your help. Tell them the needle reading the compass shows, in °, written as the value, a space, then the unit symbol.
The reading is 110 °
